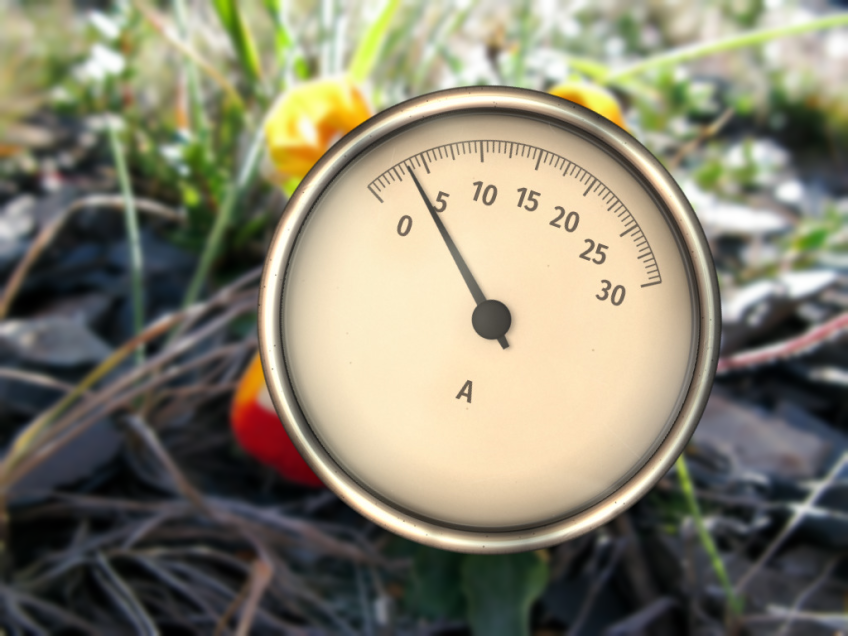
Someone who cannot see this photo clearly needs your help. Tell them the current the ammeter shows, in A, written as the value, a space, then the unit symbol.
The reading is 3.5 A
